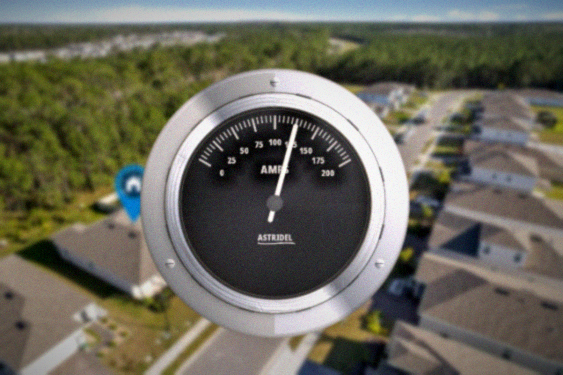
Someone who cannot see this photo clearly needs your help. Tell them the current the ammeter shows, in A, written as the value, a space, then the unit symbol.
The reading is 125 A
